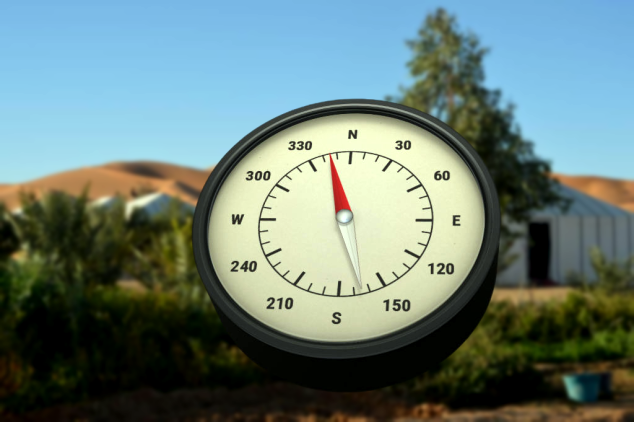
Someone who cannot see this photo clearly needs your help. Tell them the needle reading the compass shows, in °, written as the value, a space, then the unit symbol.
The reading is 345 °
